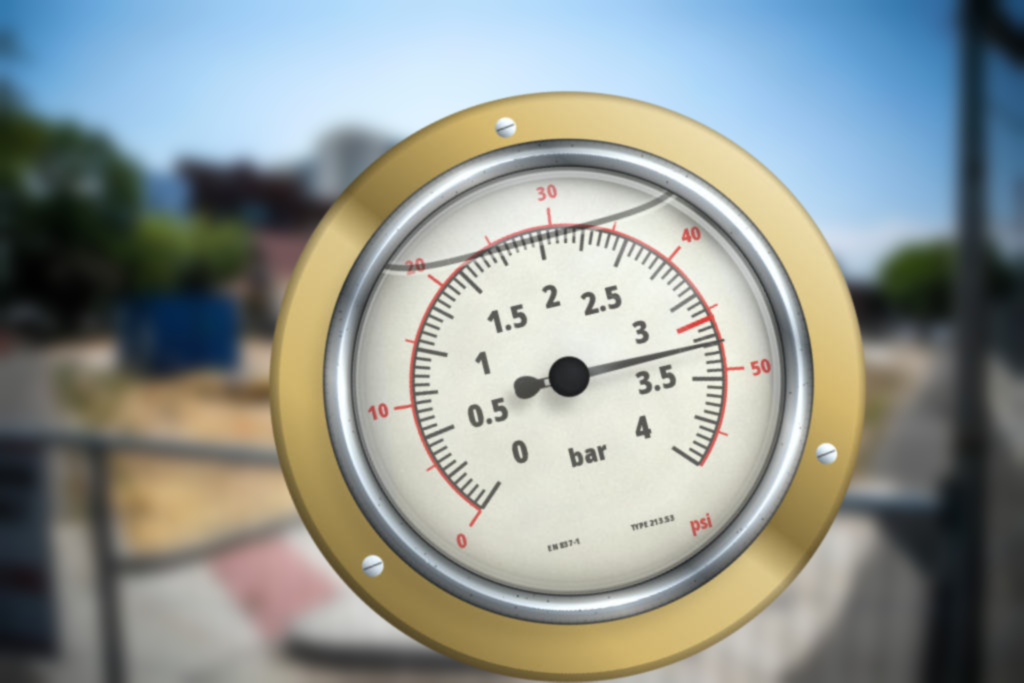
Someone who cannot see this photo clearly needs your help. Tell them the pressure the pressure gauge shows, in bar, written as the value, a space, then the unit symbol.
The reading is 3.3 bar
